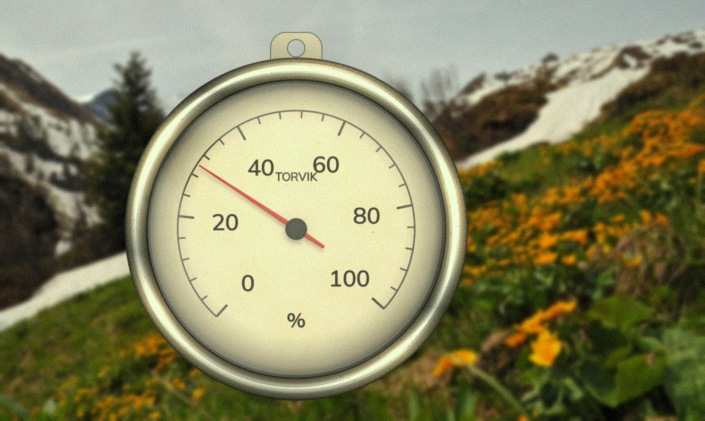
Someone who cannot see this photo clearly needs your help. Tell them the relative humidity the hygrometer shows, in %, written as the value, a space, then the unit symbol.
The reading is 30 %
